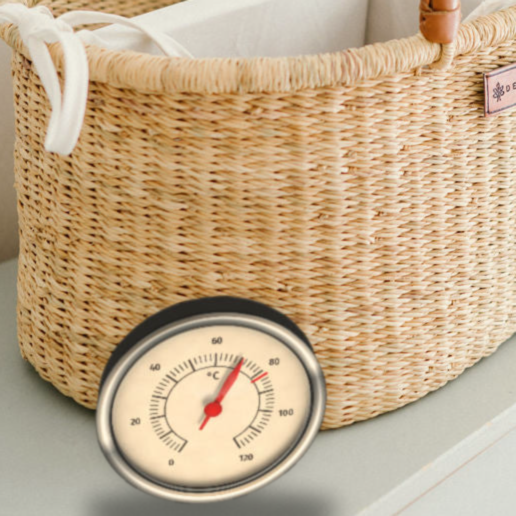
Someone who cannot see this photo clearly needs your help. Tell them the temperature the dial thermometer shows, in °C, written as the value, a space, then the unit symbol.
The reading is 70 °C
